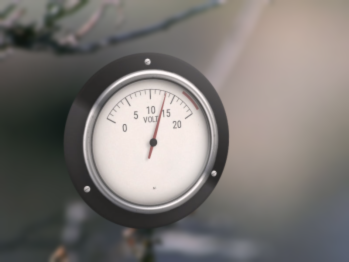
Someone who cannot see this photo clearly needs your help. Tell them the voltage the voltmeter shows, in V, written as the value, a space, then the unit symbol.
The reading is 13 V
